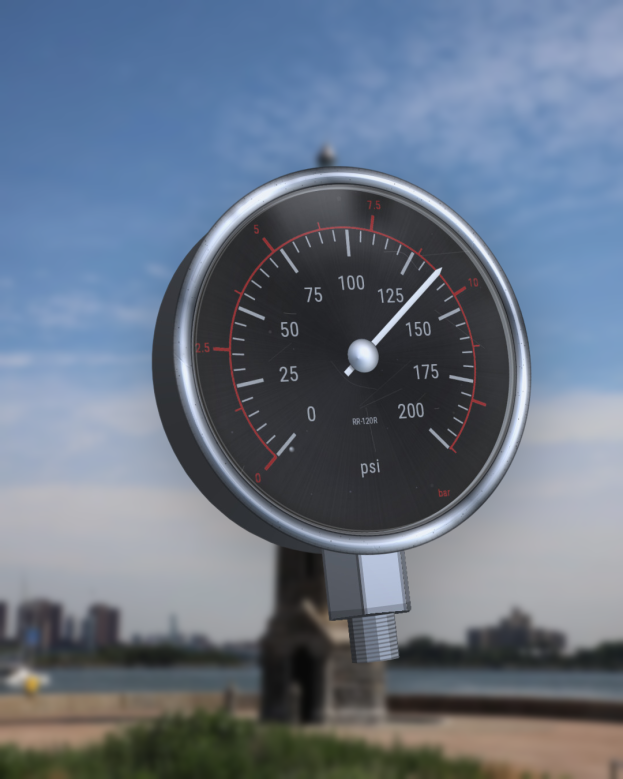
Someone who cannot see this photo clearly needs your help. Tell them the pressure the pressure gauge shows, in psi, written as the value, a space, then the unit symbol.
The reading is 135 psi
